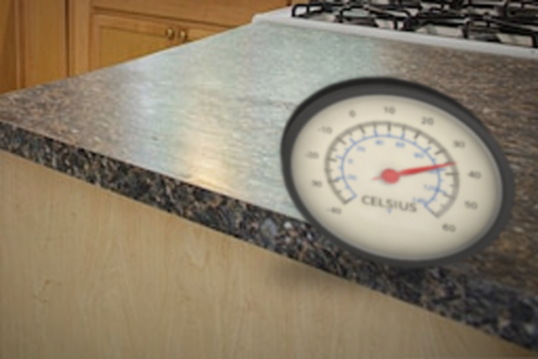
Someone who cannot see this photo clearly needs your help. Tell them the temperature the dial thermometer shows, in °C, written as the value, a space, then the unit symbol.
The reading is 35 °C
